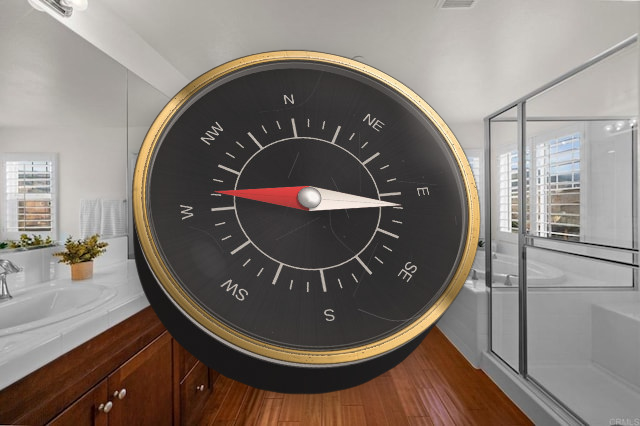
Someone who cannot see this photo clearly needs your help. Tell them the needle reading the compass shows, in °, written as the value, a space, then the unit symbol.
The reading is 280 °
